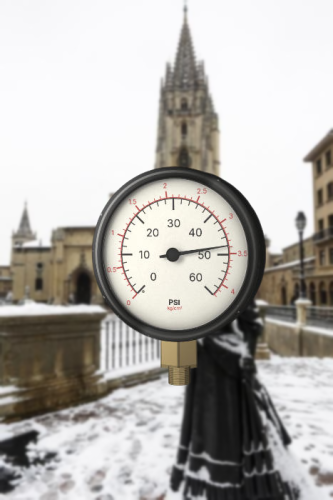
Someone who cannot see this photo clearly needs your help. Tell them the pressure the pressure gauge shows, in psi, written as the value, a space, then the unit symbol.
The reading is 48 psi
